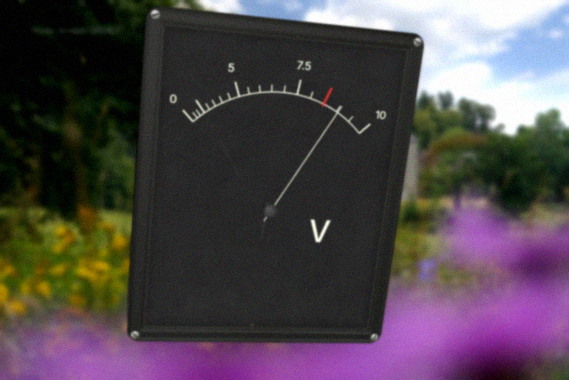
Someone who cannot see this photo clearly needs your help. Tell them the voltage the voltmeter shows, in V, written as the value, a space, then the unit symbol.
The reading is 9 V
